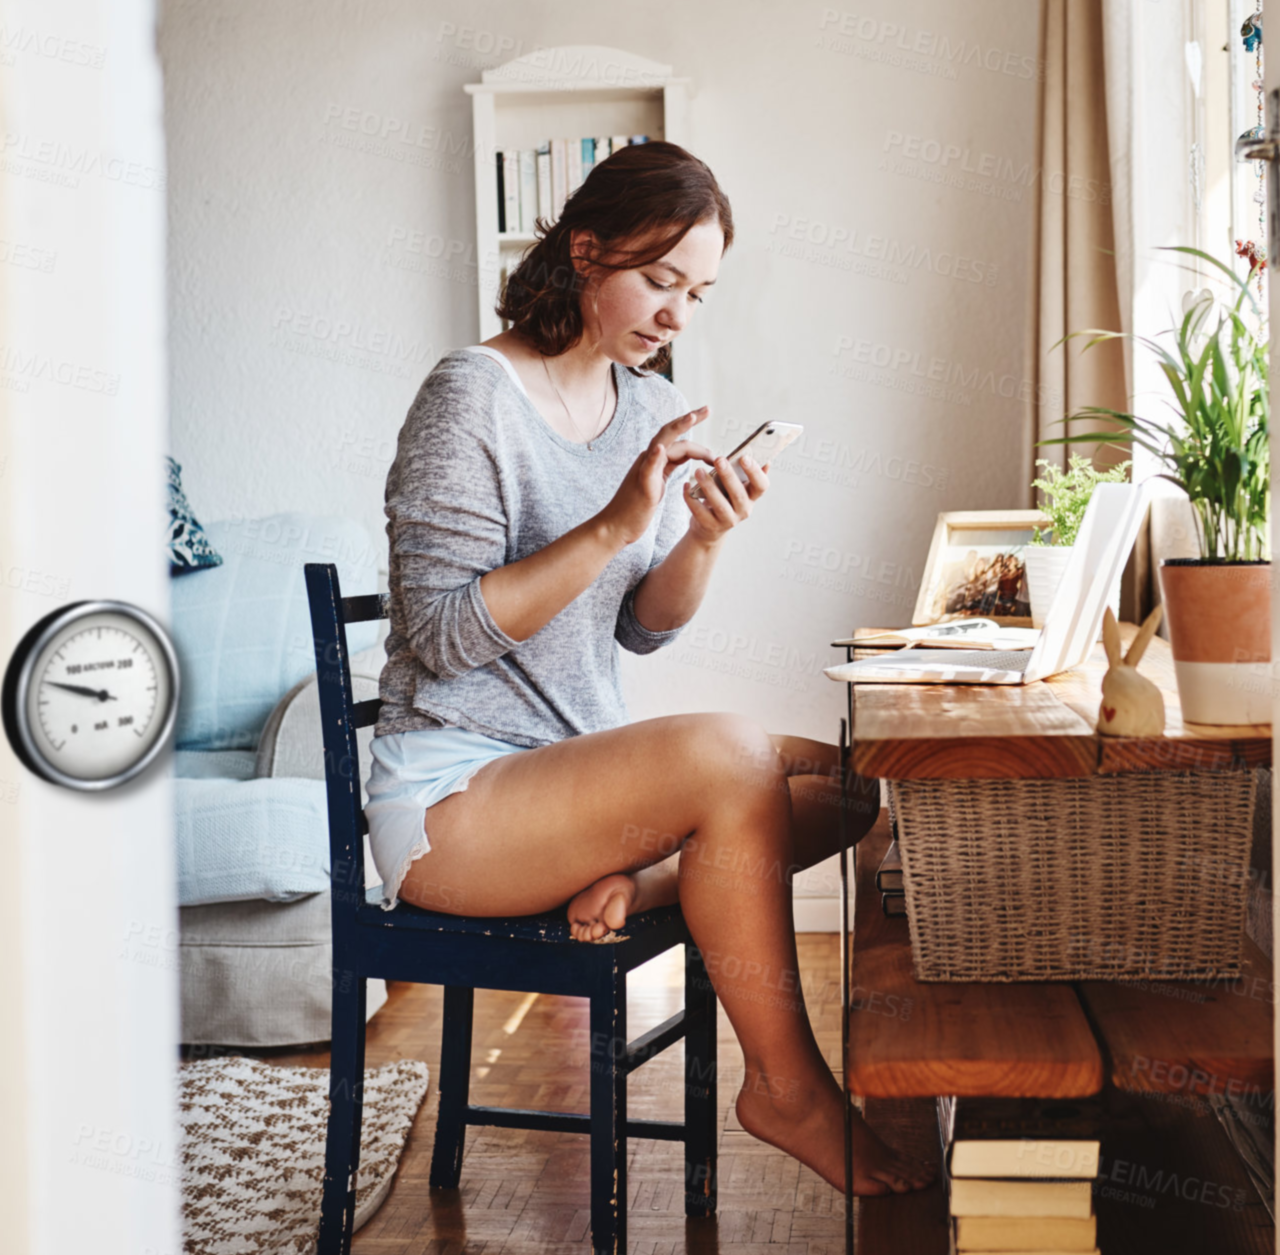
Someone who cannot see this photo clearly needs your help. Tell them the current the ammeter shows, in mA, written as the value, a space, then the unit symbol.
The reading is 70 mA
